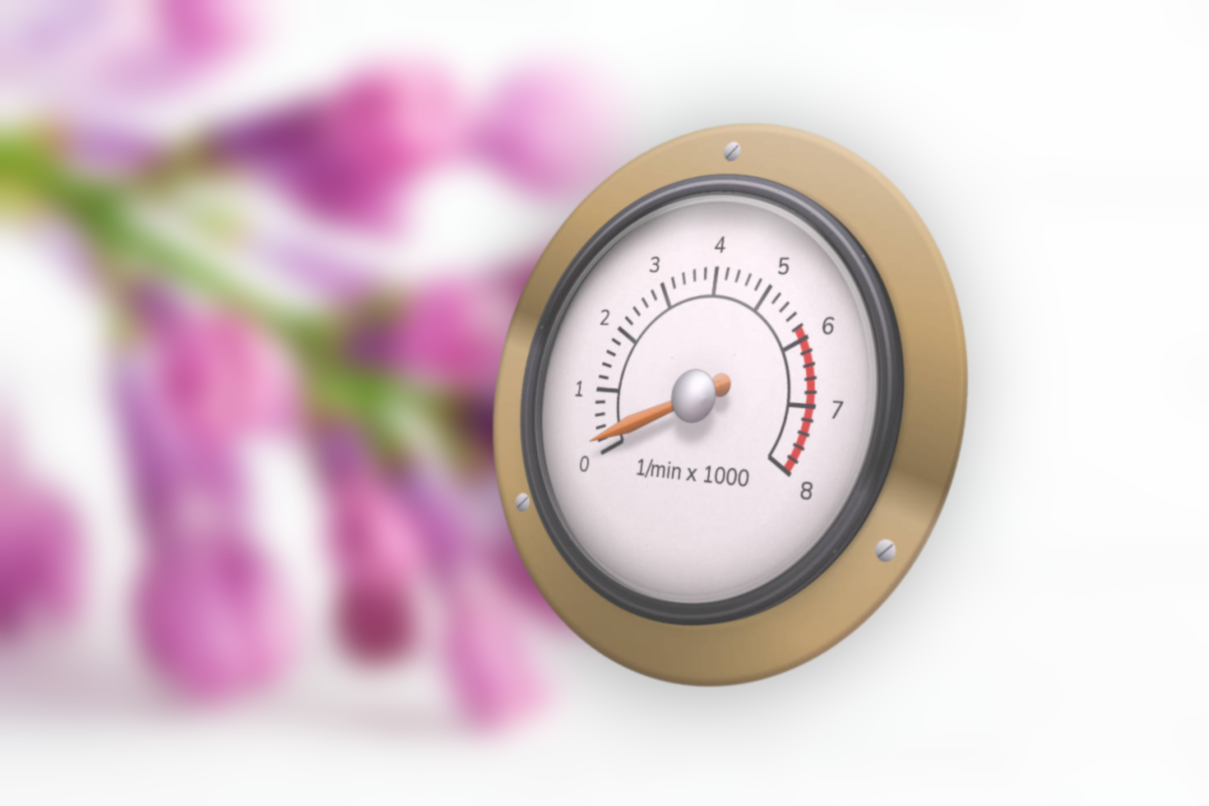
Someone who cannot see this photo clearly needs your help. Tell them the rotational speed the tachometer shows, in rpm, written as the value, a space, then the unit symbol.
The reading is 200 rpm
